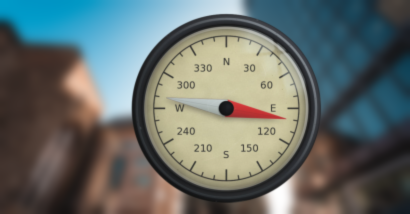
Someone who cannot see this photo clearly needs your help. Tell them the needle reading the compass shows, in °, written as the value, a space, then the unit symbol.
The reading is 100 °
